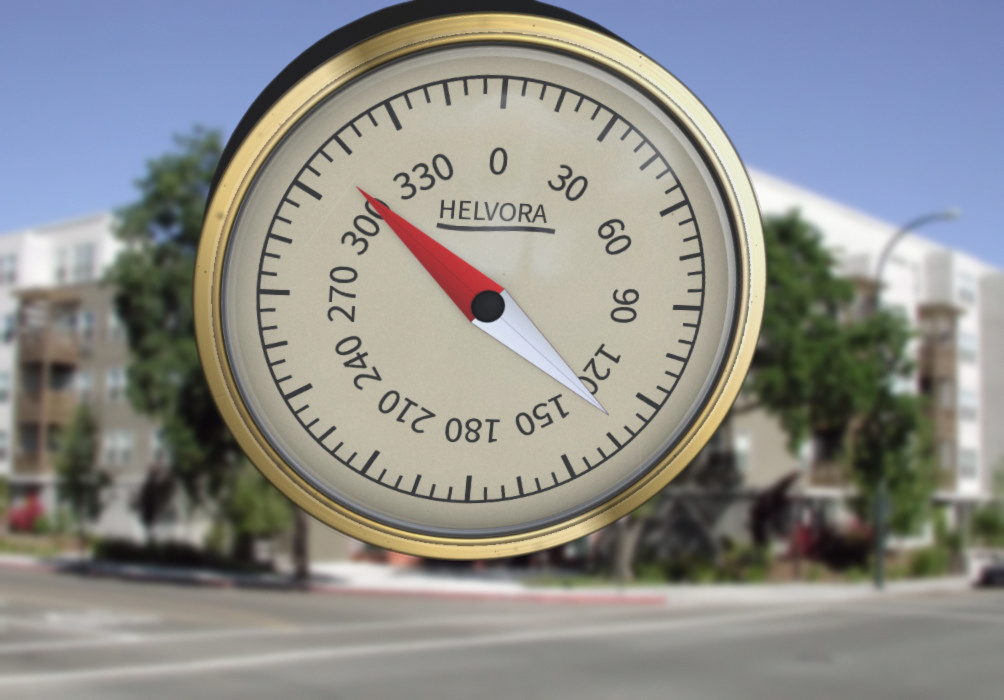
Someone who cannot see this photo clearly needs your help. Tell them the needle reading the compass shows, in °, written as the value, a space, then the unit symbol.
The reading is 310 °
